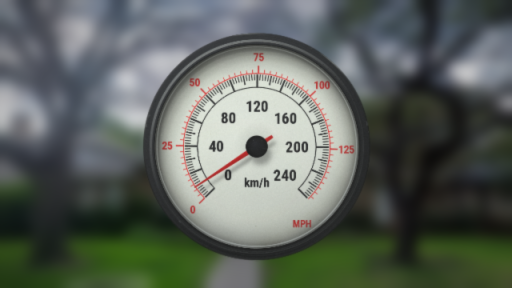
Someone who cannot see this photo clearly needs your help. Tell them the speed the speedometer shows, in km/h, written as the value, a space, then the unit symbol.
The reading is 10 km/h
